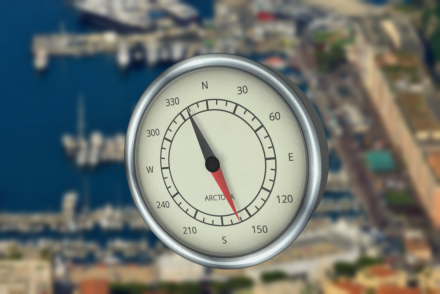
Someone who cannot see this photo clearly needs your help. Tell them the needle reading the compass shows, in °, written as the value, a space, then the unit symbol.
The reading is 160 °
